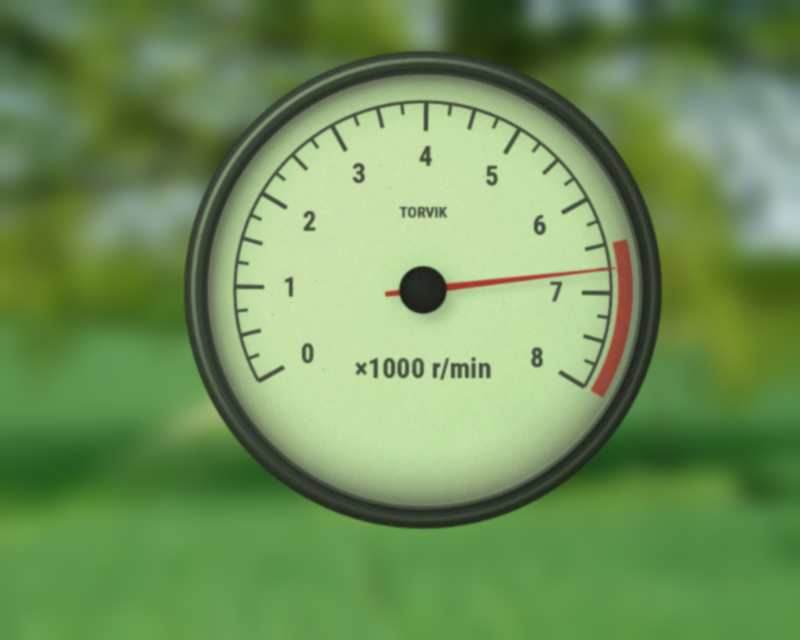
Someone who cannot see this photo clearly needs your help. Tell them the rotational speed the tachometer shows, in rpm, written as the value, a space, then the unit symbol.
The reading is 6750 rpm
